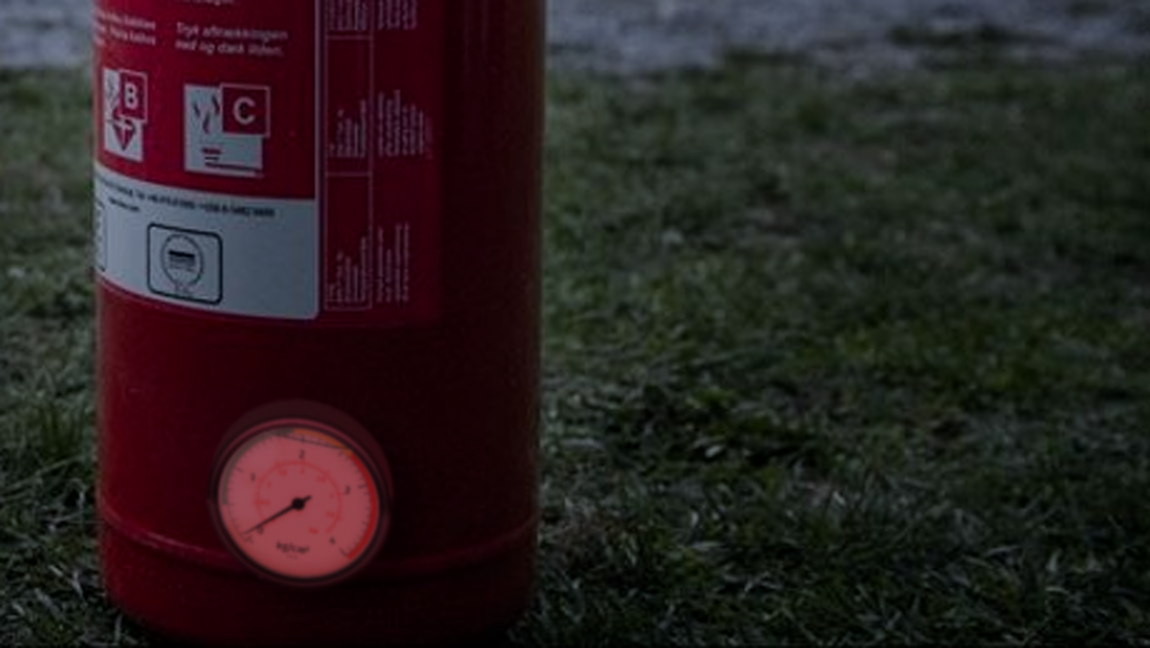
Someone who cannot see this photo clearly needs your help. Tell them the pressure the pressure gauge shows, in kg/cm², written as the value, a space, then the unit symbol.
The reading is 0.1 kg/cm²
